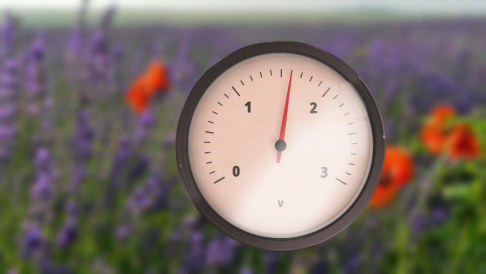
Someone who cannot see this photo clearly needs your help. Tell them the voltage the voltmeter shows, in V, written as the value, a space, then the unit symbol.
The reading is 1.6 V
